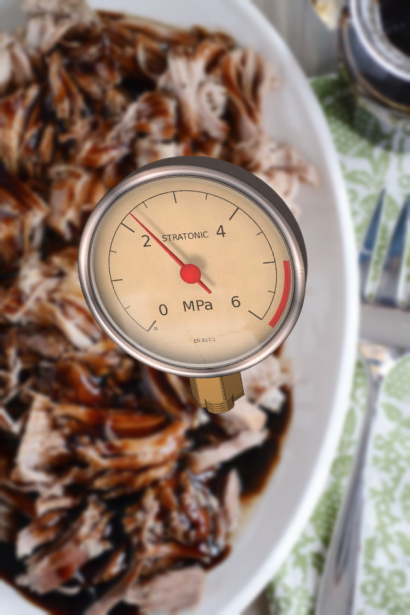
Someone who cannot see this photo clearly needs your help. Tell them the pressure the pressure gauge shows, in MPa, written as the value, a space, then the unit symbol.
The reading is 2.25 MPa
